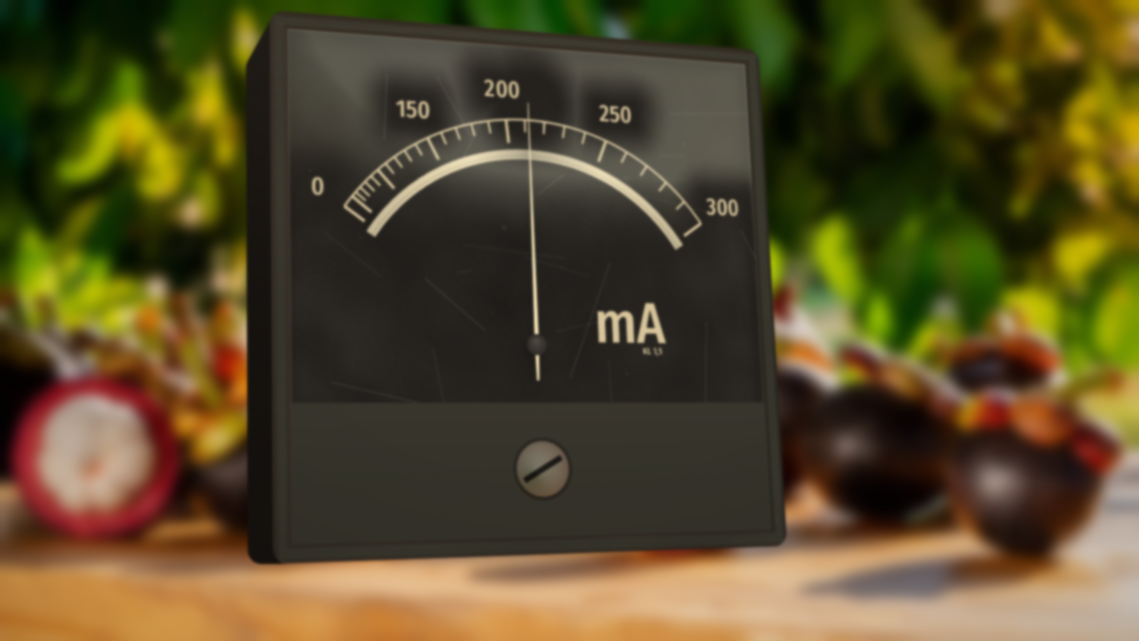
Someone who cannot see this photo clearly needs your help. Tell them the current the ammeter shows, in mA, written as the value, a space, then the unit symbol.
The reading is 210 mA
